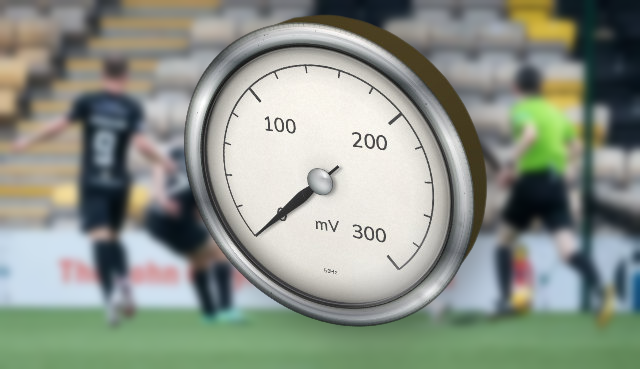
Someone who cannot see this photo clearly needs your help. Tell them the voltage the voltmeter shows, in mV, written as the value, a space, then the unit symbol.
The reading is 0 mV
